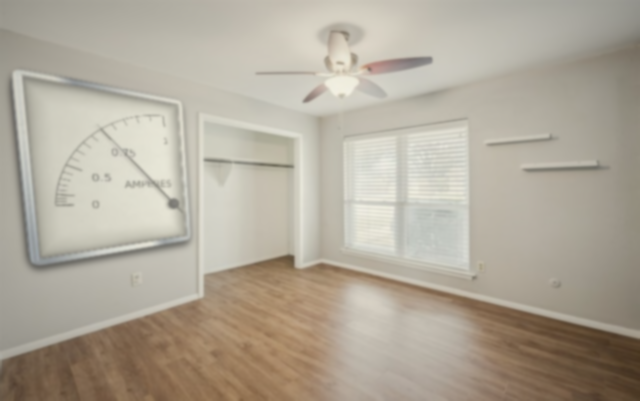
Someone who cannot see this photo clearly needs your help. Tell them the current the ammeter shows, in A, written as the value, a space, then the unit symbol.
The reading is 0.75 A
